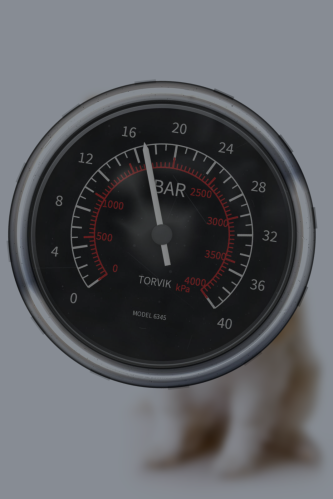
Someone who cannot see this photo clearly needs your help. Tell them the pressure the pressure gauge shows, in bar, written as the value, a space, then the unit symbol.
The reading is 17 bar
